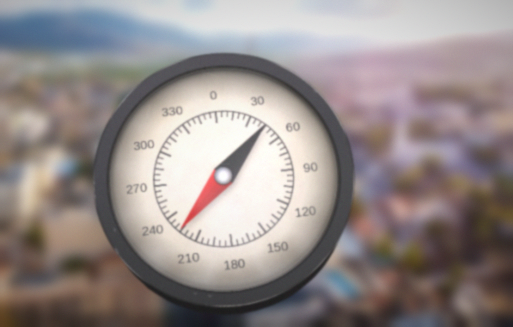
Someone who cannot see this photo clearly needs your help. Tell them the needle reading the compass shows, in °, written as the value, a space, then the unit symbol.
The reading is 225 °
